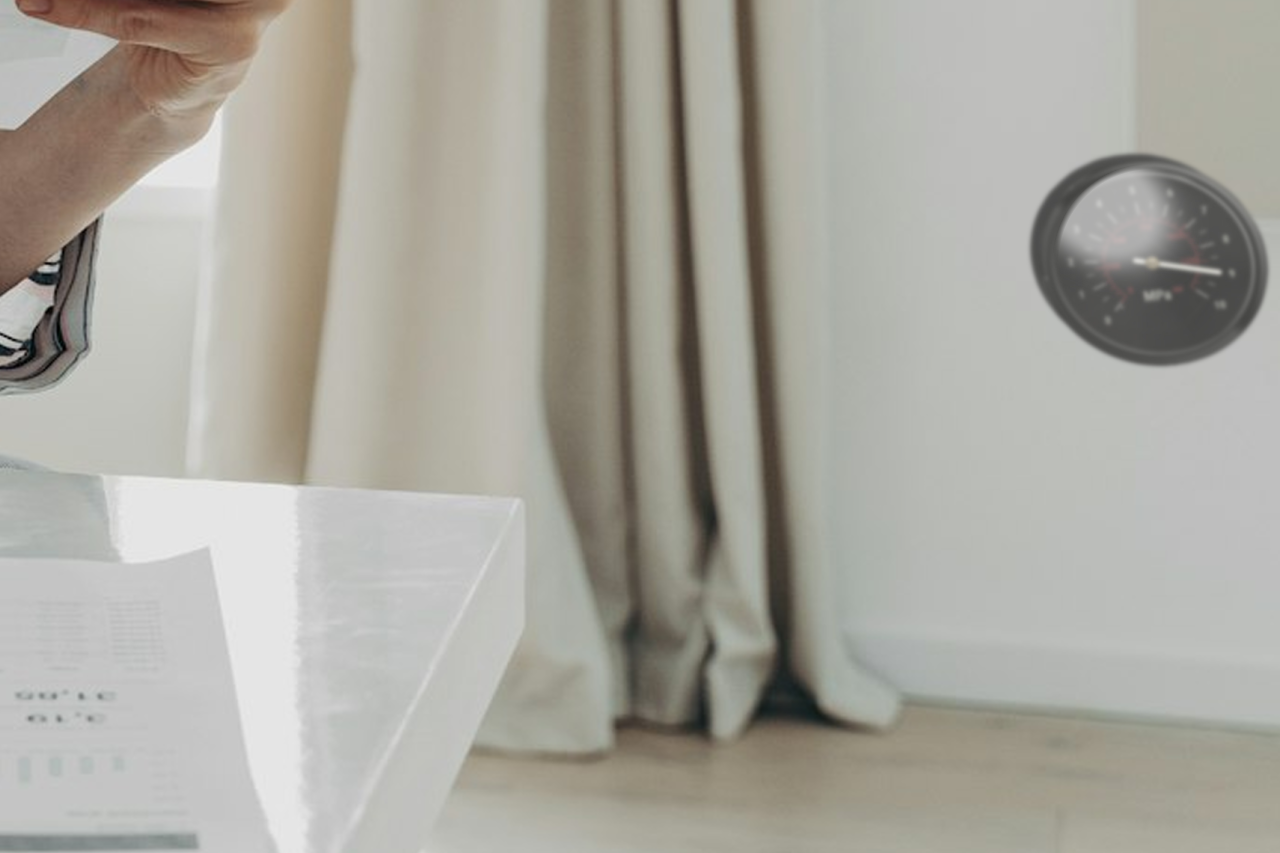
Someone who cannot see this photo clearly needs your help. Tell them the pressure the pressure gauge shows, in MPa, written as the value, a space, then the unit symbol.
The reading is 9 MPa
